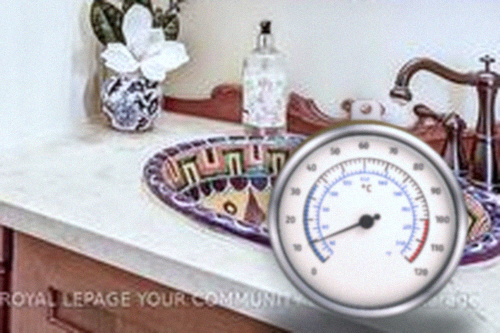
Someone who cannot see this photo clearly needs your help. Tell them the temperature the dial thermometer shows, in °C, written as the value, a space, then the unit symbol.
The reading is 10 °C
